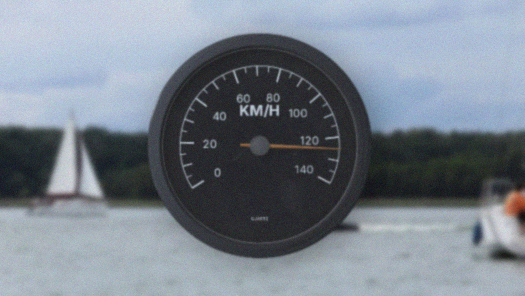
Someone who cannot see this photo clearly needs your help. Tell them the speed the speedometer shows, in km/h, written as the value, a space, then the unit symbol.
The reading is 125 km/h
